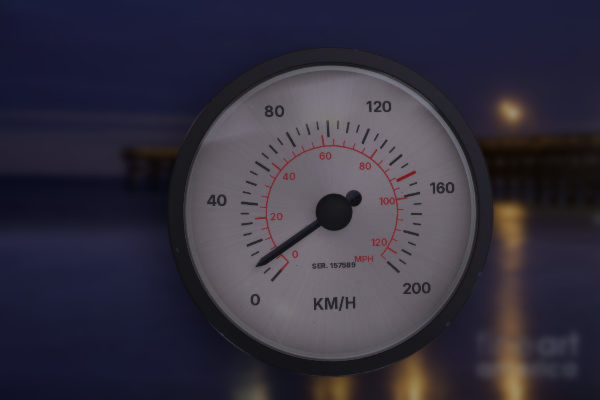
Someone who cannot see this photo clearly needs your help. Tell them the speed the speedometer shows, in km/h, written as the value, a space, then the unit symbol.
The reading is 10 km/h
